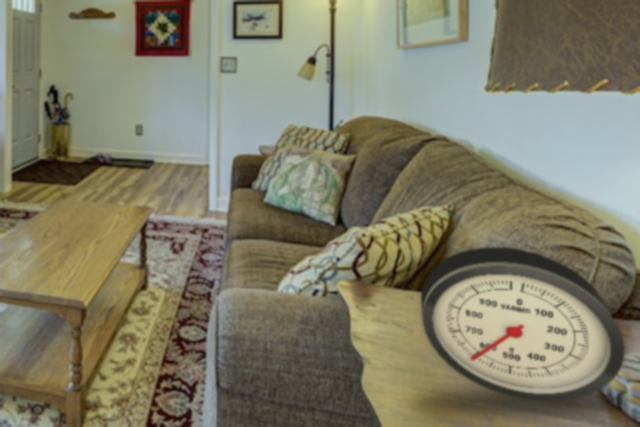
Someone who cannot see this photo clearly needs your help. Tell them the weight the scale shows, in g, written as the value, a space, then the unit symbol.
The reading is 600 g
